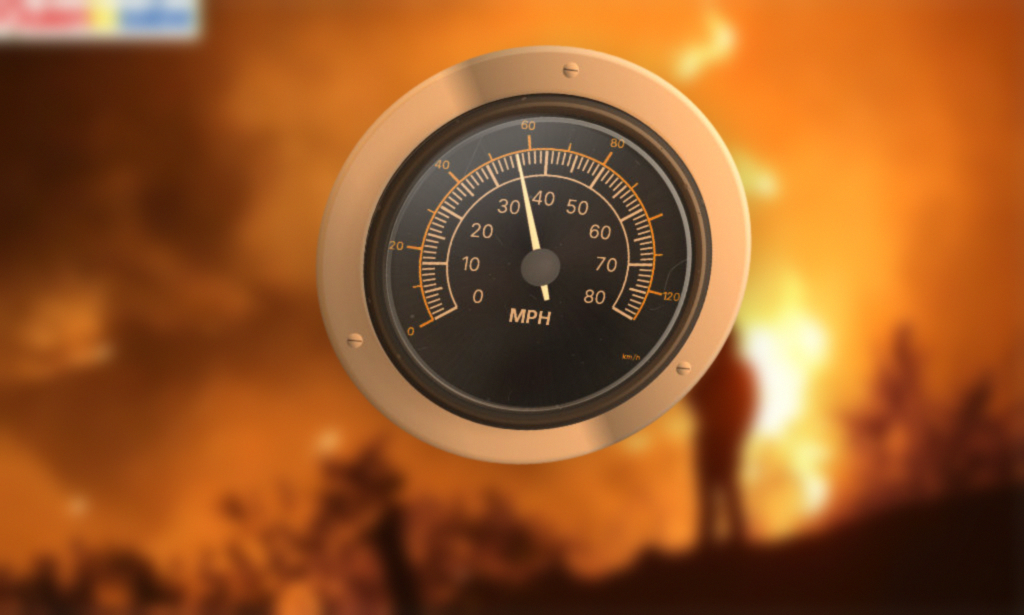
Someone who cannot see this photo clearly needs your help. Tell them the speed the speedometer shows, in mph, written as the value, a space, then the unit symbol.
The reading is 35 mph
